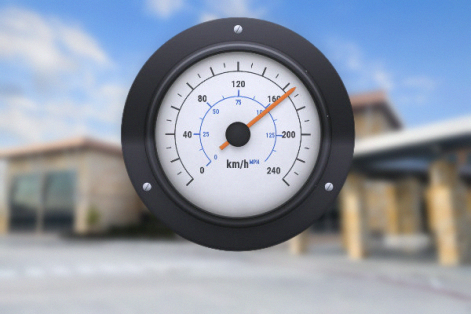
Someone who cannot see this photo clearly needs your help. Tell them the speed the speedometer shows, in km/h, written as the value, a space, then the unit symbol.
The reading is 165 km/h
